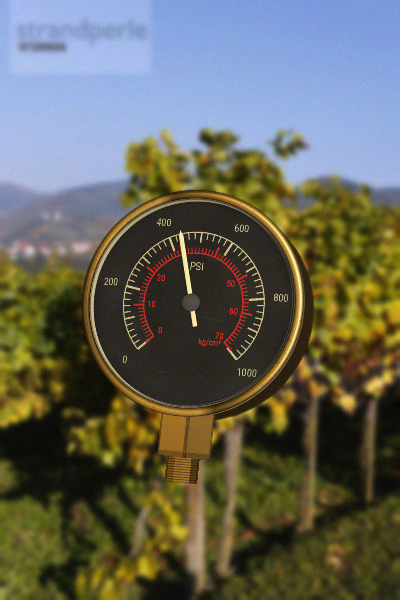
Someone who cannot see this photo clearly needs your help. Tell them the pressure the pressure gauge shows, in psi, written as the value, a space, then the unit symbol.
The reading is 440 psi
